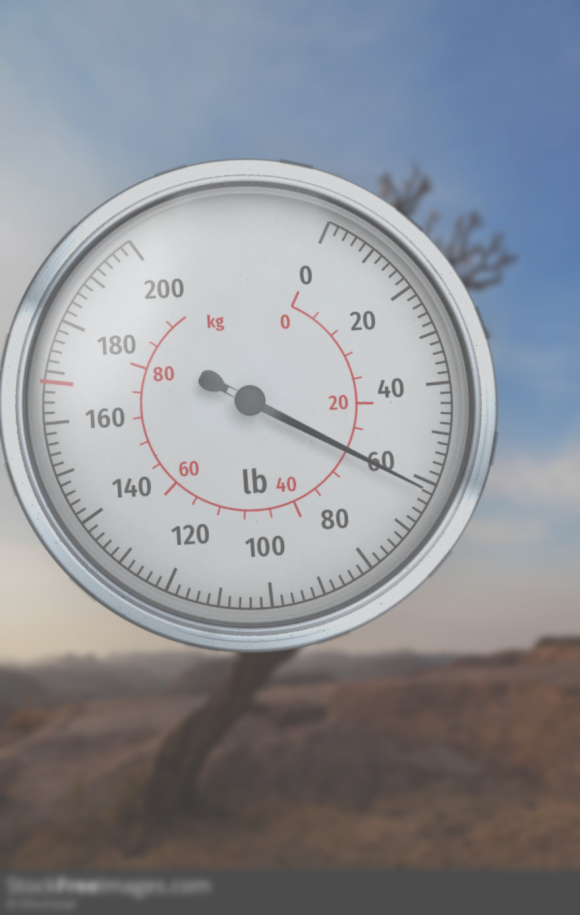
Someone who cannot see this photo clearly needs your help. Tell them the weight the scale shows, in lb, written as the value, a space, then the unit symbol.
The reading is 62 lb
